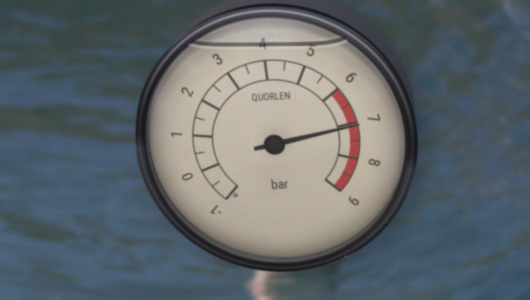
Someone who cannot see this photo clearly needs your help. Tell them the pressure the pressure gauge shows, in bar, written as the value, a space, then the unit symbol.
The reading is 7 bar
